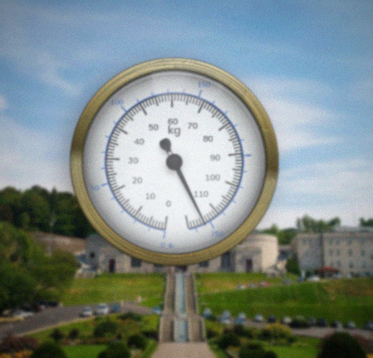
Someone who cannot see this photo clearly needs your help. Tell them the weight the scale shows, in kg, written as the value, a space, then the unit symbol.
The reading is 115 kg
